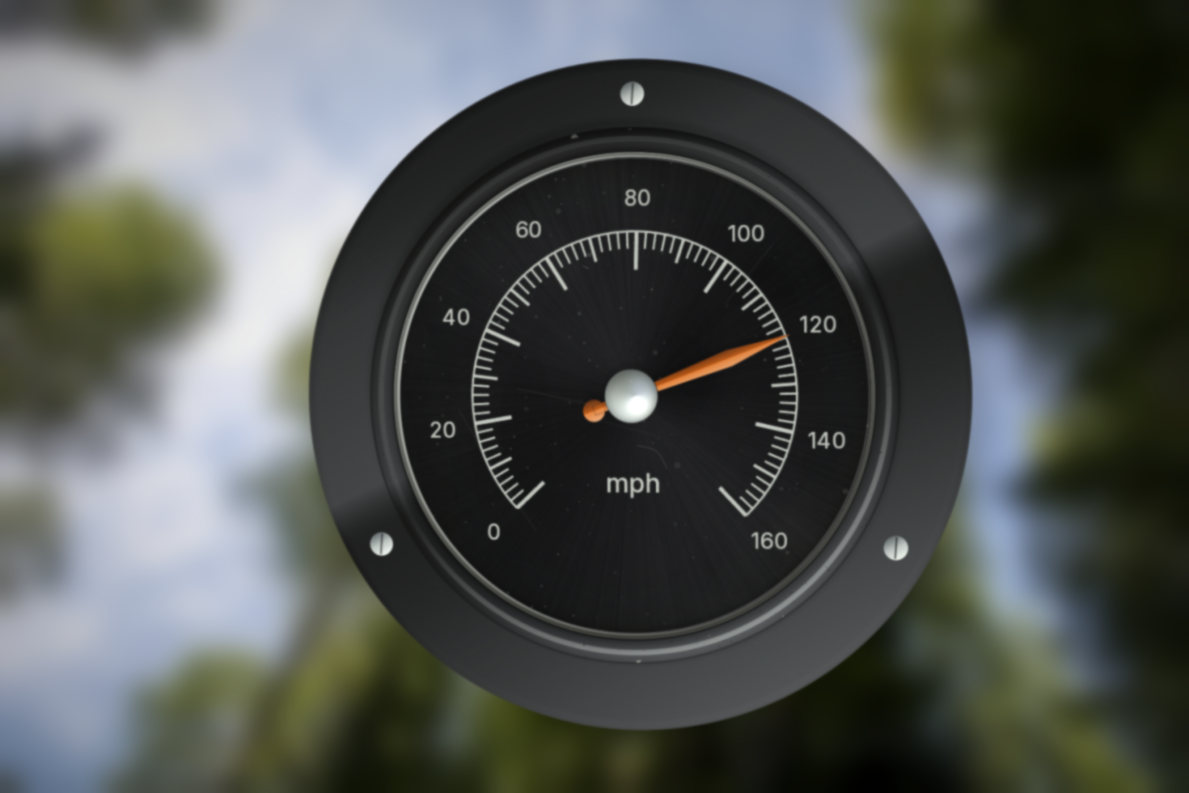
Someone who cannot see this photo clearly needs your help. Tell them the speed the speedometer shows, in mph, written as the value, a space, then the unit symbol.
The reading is 120 mph
